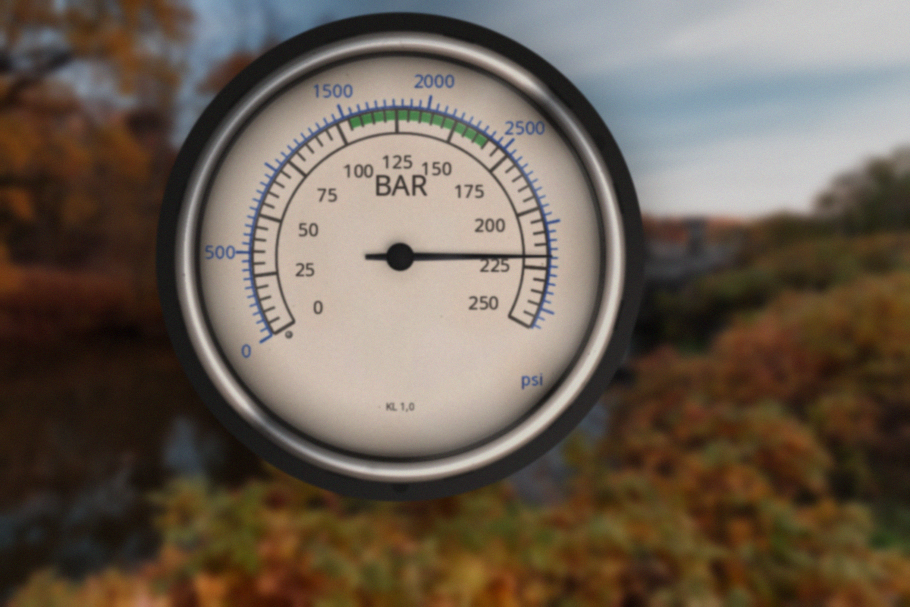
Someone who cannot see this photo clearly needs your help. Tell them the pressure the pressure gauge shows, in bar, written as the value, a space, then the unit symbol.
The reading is 220 bar
